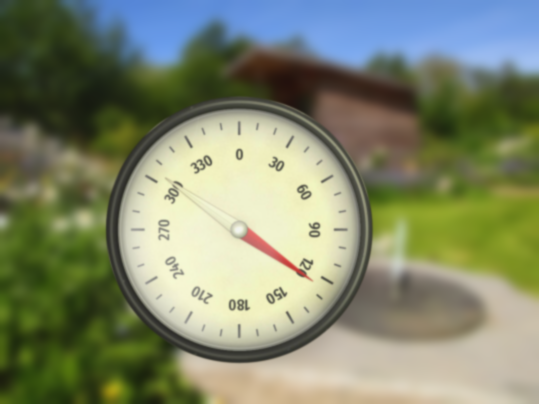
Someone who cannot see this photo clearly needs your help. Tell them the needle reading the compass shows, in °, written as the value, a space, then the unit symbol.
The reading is 125 °
